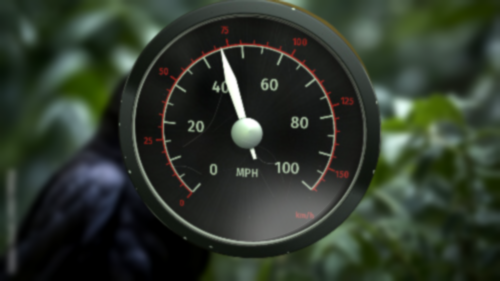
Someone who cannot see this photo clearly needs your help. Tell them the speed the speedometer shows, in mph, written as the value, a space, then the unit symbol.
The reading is 45 mph
